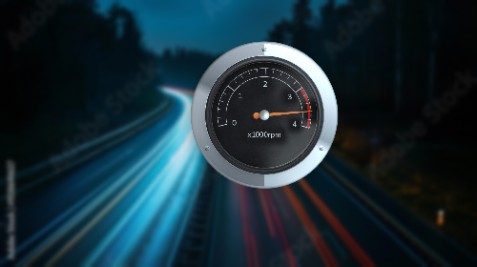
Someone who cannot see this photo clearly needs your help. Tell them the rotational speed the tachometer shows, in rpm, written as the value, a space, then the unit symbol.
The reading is 3600 rpm
